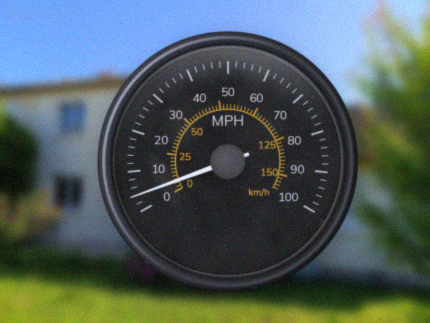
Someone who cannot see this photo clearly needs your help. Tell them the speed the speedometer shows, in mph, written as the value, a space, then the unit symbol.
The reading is 4 mph
